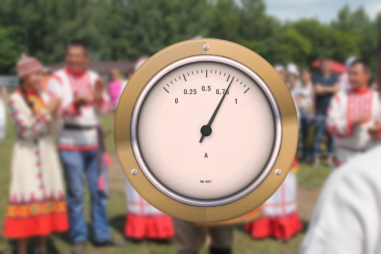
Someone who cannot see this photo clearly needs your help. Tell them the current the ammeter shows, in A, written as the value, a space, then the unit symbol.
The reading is 0.8 A
